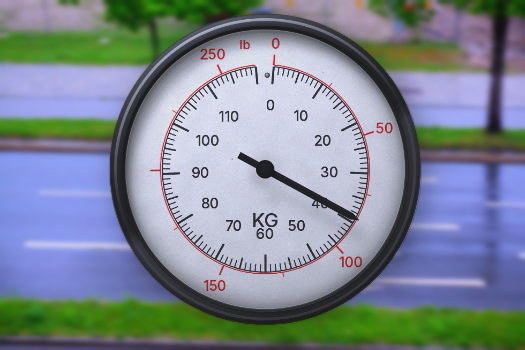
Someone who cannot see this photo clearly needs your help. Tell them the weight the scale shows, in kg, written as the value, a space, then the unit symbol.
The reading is 39 kg
